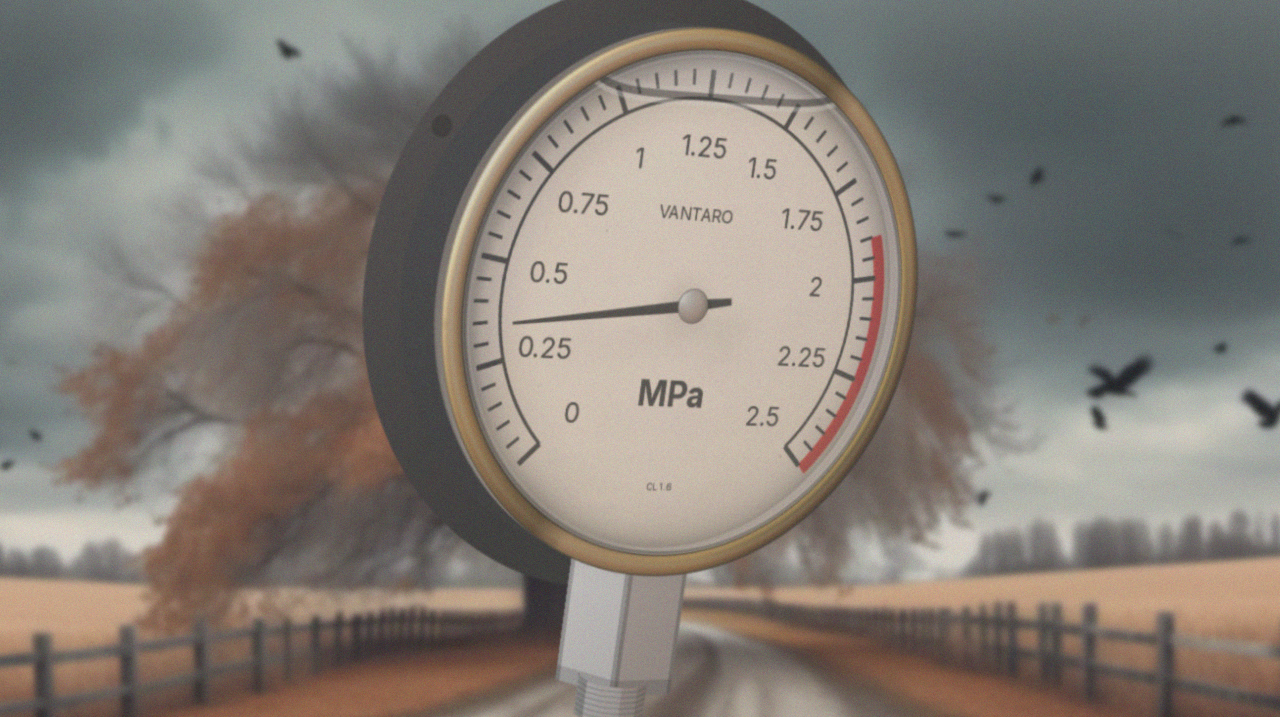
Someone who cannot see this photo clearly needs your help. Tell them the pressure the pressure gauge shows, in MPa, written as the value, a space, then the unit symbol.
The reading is 0.35 MPa
